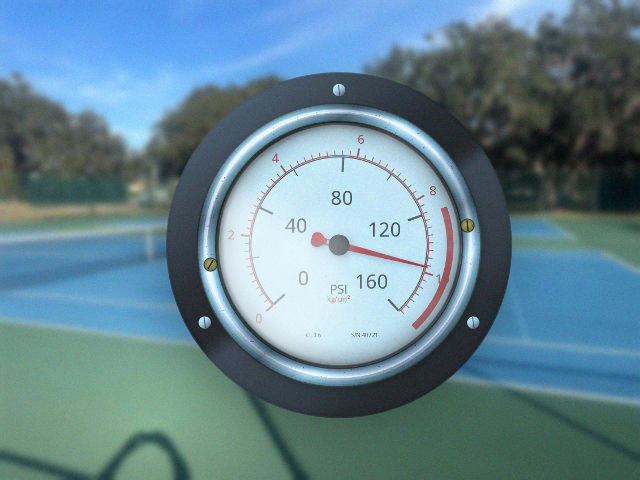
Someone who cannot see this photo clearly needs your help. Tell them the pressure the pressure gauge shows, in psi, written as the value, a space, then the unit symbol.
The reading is 140 psi
